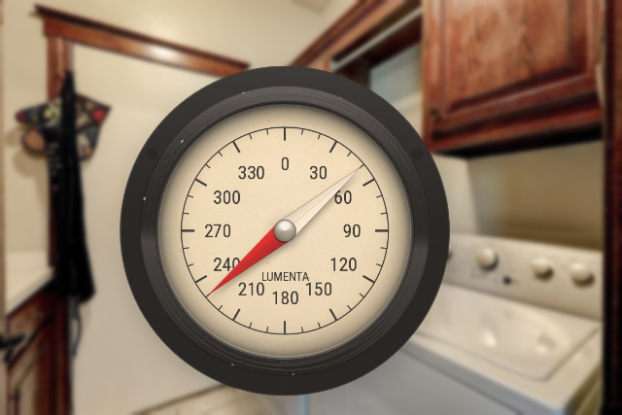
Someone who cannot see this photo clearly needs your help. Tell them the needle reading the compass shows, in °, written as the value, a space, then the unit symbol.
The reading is 230 °
